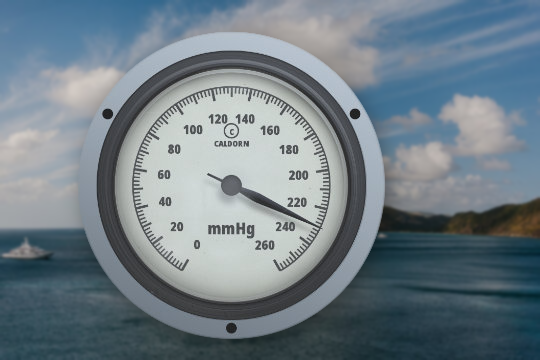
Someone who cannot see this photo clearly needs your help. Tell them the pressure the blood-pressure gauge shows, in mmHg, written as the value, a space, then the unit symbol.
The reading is 230 mmHg
